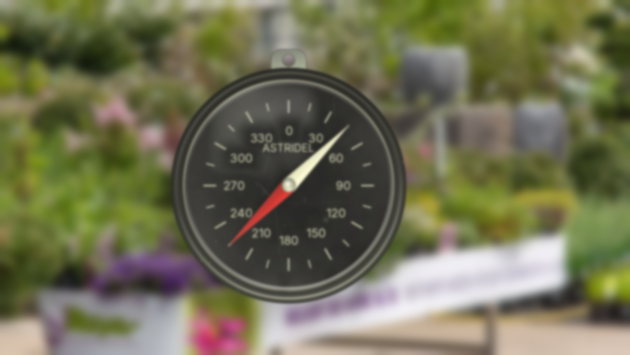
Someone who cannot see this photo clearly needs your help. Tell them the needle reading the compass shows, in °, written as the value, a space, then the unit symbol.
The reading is 225 °
